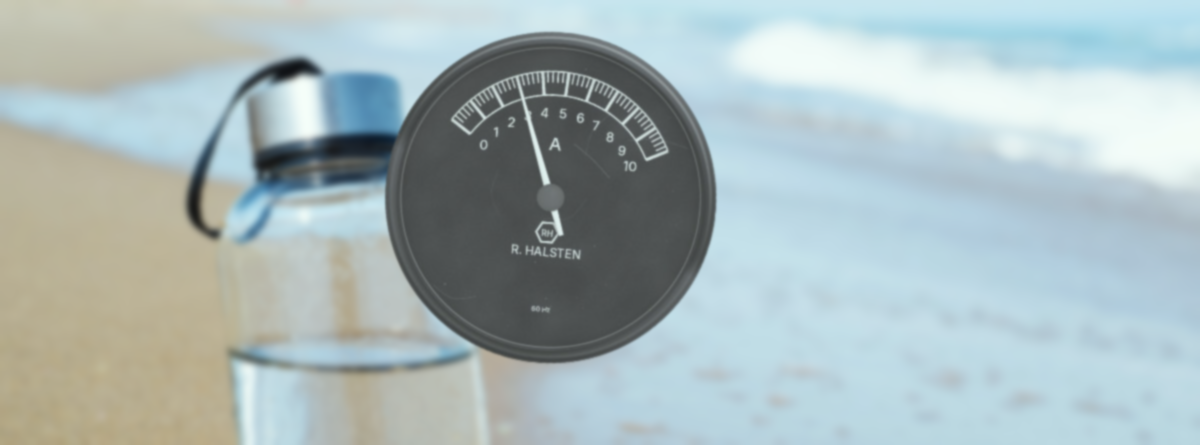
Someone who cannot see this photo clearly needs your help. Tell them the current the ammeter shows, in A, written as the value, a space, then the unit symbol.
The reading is 3 A
